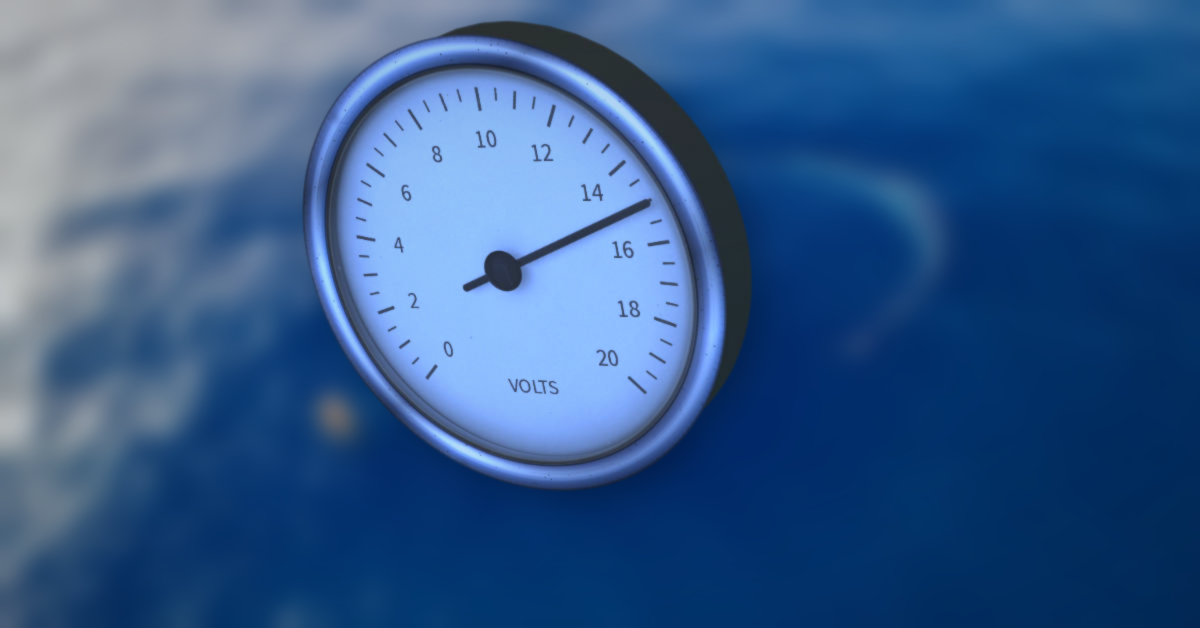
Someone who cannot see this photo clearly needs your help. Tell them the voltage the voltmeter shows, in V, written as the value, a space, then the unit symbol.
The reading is 15 V
